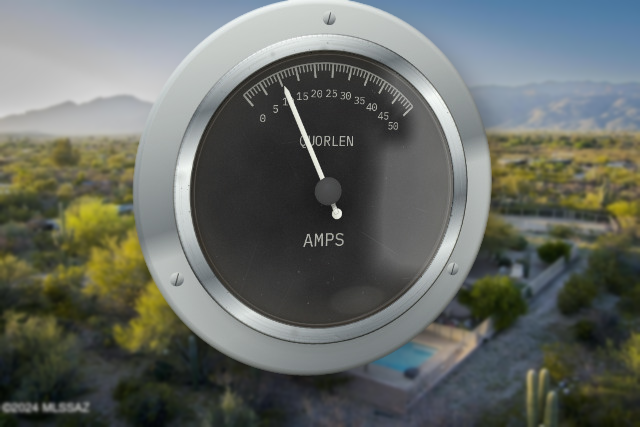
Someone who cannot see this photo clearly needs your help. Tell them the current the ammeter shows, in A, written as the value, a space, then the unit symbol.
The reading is 10 A
